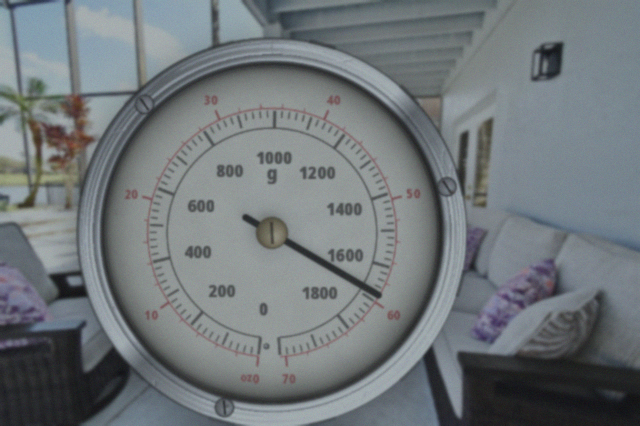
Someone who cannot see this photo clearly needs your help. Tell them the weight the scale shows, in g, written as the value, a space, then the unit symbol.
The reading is 1680 g
